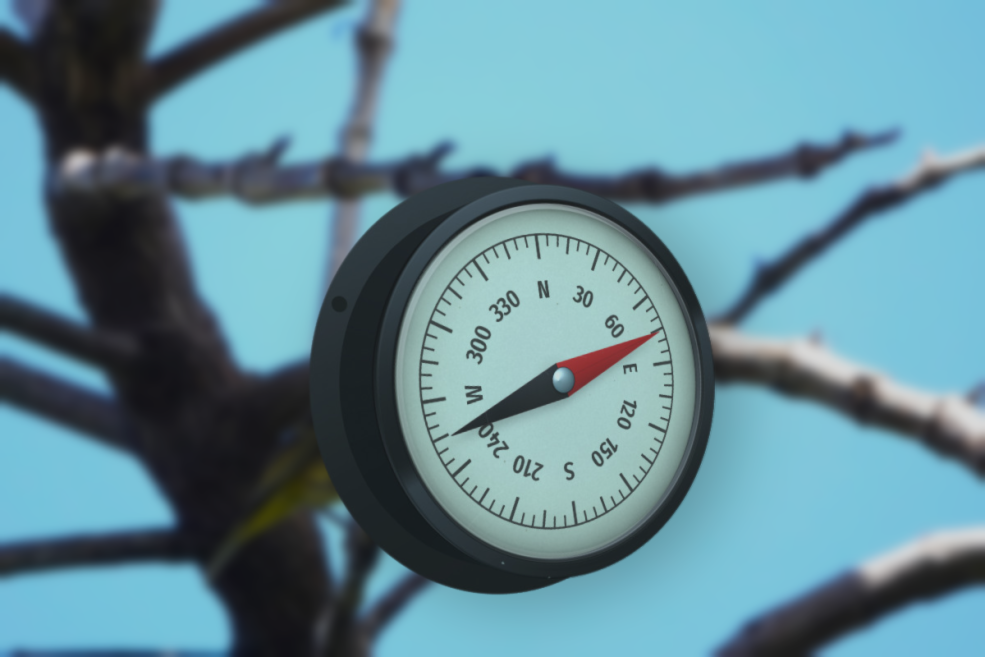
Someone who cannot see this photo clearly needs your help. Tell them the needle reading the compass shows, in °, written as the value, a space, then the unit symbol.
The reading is 75 °
